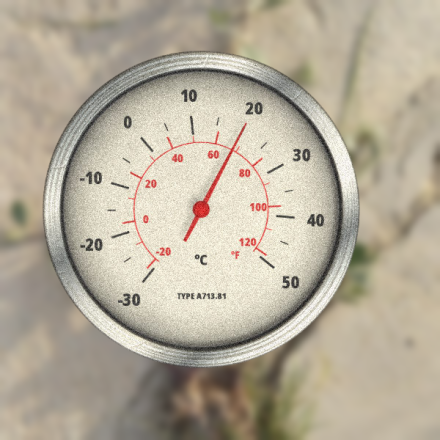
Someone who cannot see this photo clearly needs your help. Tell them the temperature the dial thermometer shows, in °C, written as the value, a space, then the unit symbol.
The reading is 20 °C
